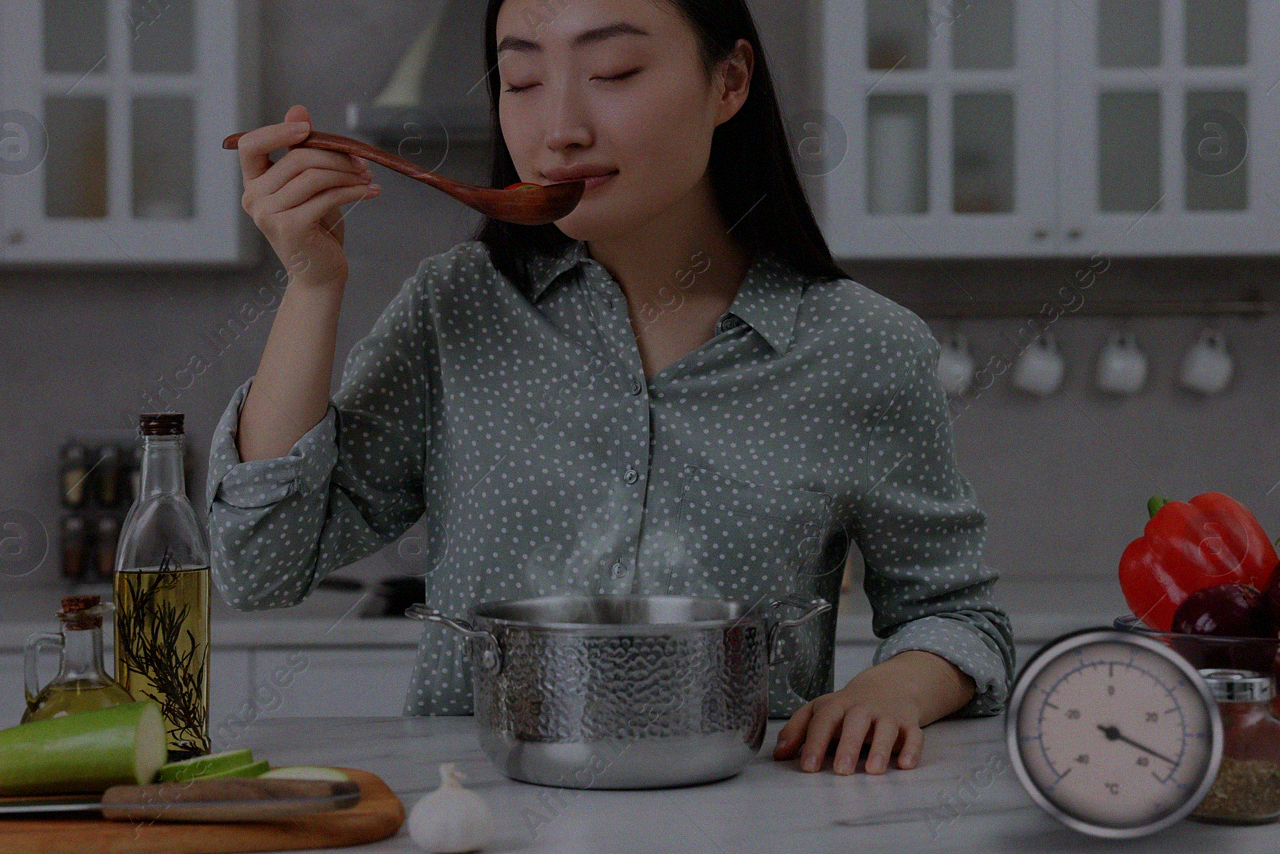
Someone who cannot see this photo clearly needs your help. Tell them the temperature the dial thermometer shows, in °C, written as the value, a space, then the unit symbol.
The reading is 34 °C
